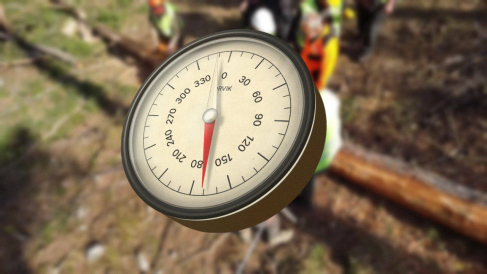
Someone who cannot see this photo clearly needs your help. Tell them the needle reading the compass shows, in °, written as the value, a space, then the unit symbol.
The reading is 170 °
